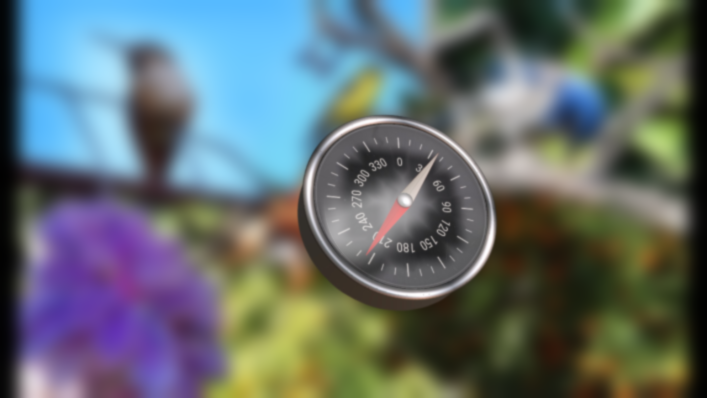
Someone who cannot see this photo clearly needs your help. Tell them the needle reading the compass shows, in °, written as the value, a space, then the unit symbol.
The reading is 215 °
